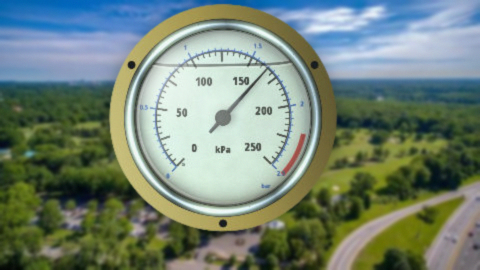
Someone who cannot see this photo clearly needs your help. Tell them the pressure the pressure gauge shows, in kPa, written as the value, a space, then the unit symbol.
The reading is 165 kPa
